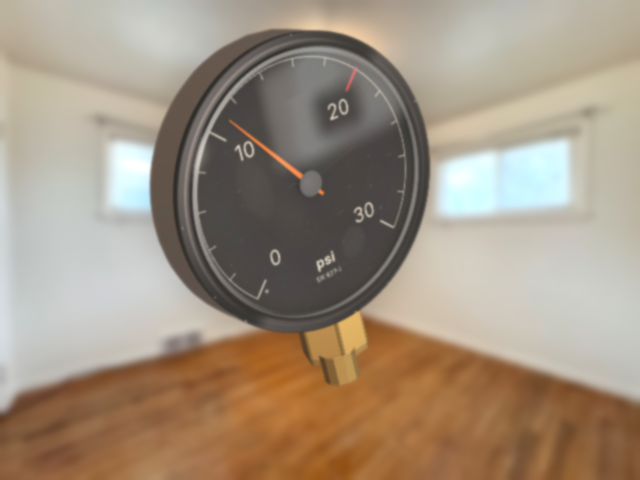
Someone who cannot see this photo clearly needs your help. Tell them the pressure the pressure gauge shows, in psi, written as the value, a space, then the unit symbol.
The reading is 11 psi
